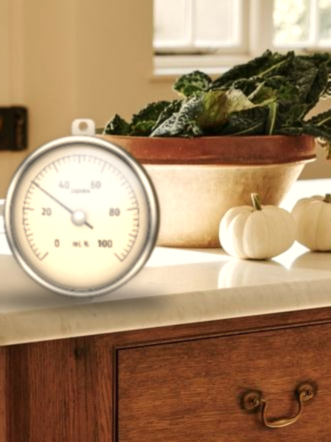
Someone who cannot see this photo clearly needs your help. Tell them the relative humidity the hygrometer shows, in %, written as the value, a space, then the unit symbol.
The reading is 30 %
